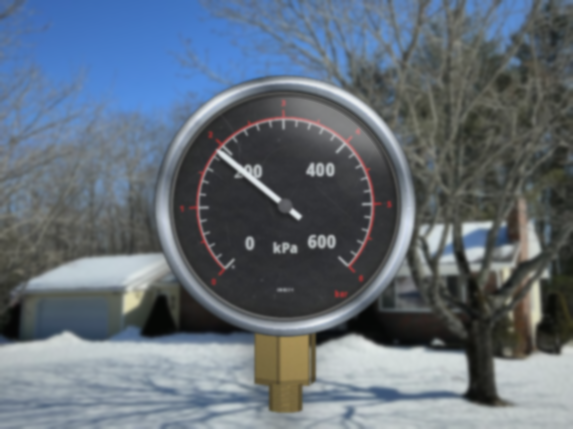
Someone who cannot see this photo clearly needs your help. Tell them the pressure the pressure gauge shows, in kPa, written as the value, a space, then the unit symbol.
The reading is 190 kPa
